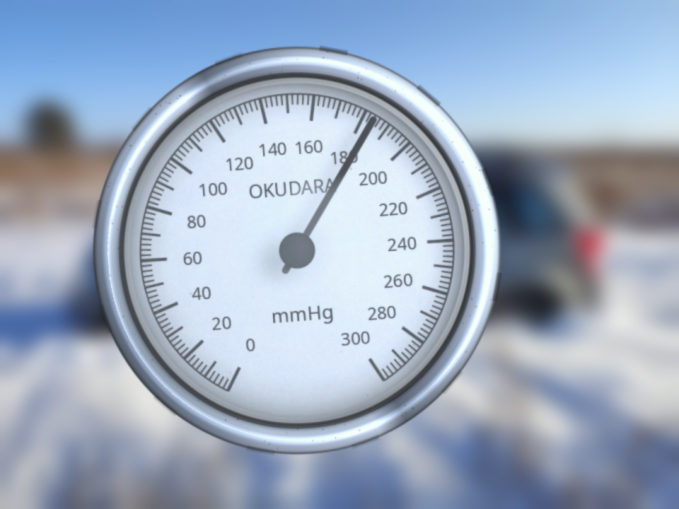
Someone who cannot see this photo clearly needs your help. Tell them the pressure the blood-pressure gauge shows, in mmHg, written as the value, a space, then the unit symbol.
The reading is 184 mmHg
